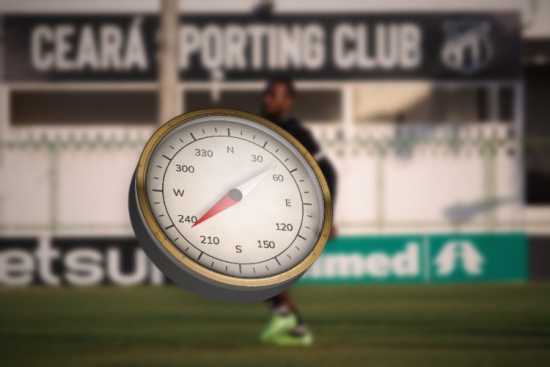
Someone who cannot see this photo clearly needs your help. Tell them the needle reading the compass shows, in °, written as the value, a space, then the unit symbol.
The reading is 230 °
